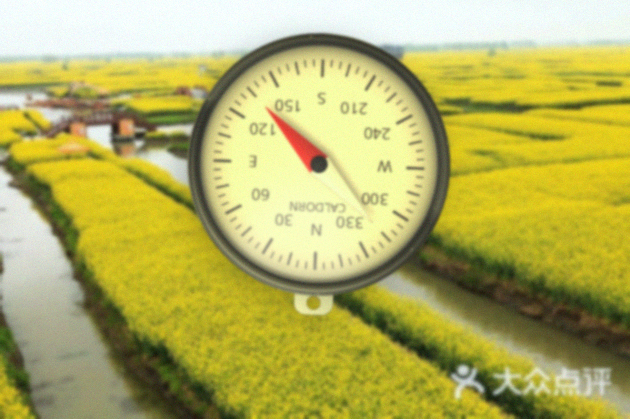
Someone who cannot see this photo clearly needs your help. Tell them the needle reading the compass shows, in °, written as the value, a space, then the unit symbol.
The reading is 135 °
